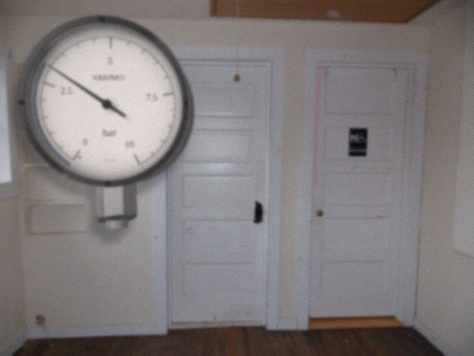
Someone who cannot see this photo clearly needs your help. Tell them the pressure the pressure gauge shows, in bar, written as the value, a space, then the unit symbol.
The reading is 3 bar
